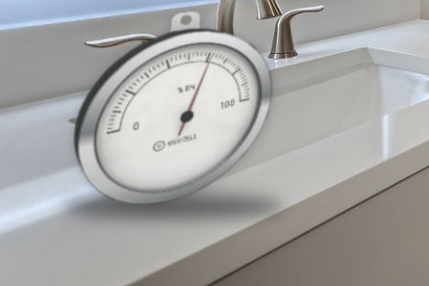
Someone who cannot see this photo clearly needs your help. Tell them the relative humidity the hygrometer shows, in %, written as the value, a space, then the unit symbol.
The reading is 60 %
